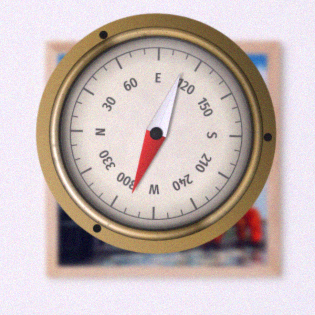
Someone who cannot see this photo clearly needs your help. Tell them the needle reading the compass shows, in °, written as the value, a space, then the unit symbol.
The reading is 290 °
